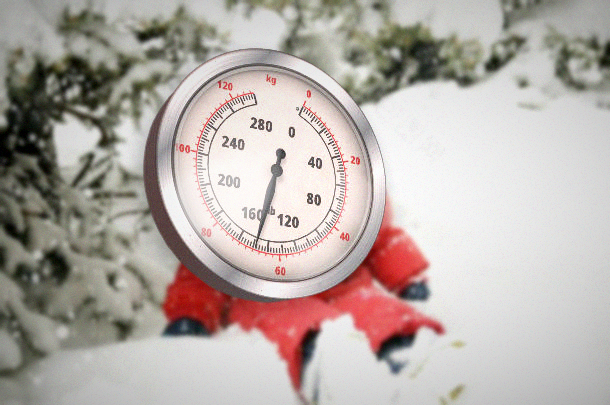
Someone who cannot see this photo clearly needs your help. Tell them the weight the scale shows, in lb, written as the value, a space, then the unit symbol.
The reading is 150 lb
